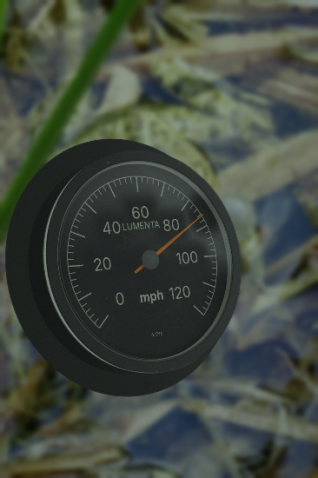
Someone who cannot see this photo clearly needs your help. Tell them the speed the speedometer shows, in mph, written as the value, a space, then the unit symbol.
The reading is 86 mph
